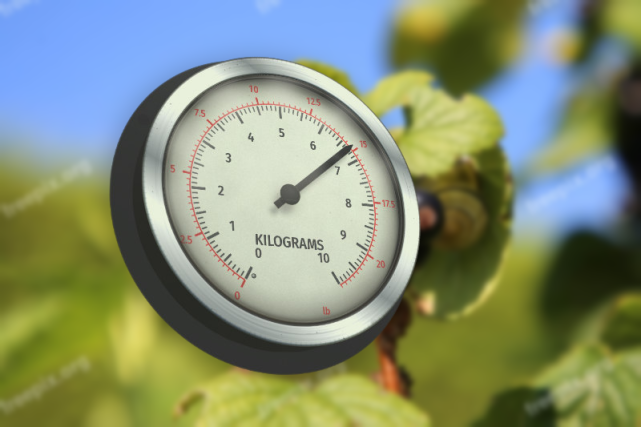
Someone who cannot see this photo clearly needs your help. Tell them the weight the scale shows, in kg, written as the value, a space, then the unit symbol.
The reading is 6.7 kg
